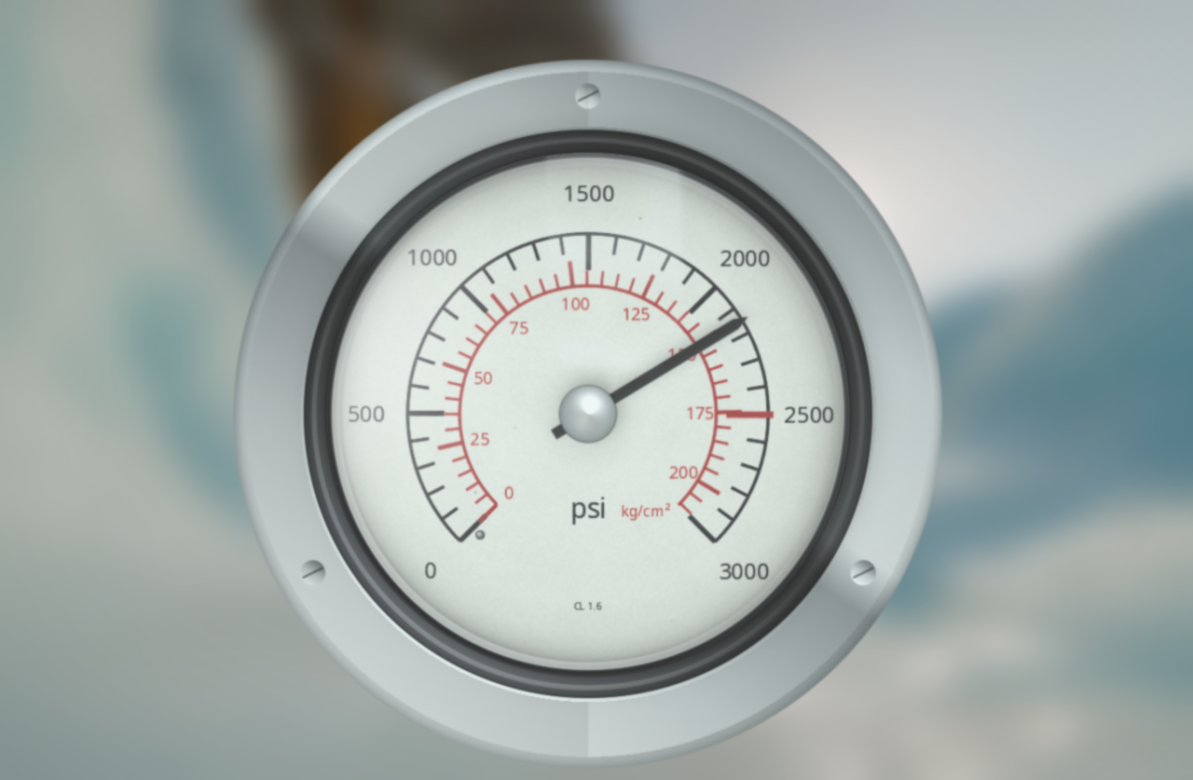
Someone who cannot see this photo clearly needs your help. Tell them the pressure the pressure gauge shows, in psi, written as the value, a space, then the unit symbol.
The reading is 2150 psi
